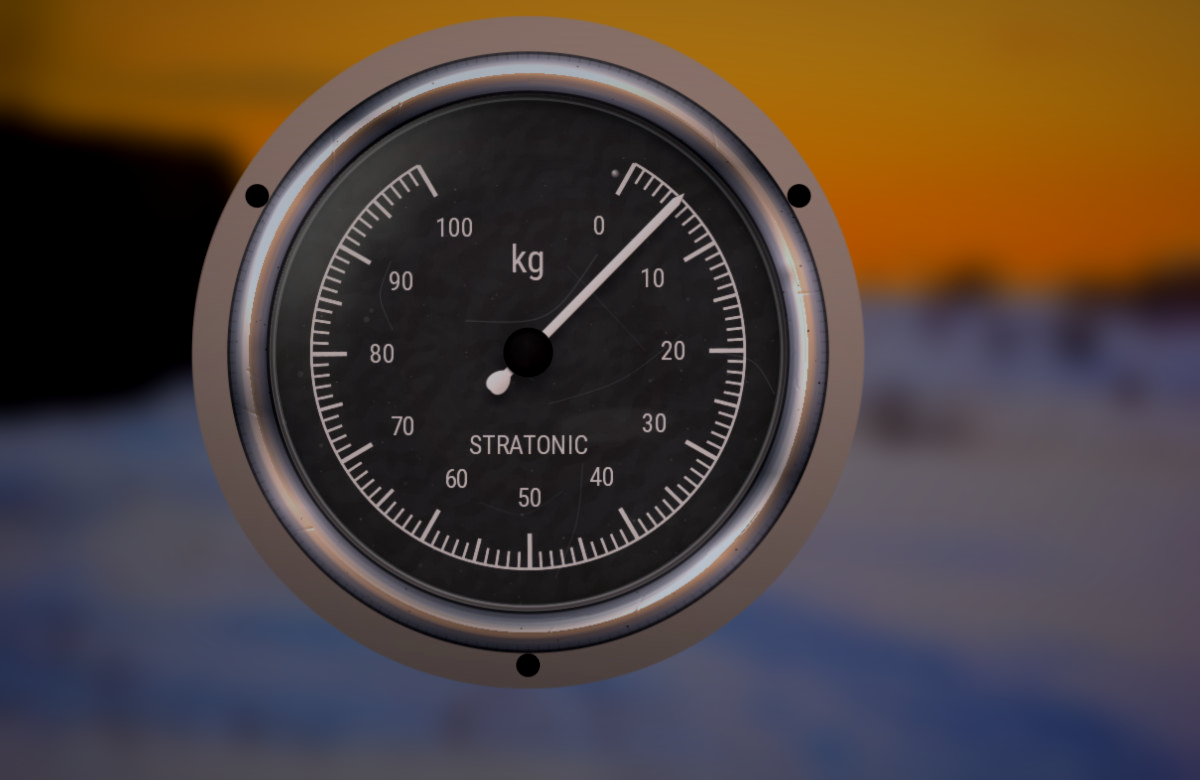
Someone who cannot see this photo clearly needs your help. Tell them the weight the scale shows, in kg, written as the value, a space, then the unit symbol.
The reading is 5 kg
